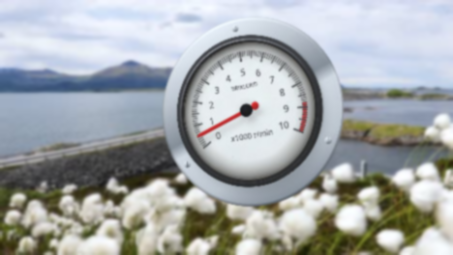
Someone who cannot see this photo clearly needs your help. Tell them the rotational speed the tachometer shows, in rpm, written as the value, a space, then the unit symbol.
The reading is 500 rpm
